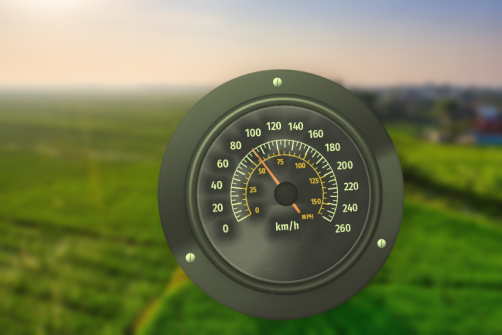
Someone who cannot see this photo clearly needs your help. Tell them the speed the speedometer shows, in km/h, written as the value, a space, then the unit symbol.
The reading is 90 km/h
